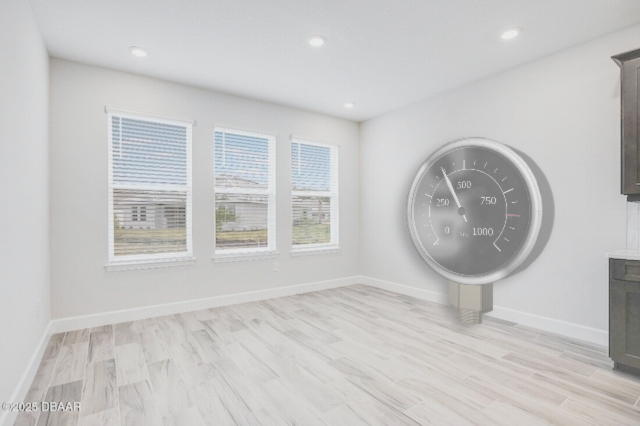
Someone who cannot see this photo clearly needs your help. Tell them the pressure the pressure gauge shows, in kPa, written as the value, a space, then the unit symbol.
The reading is 400 kPa
